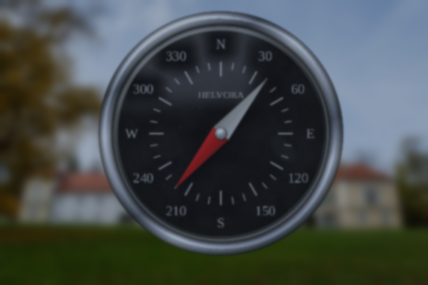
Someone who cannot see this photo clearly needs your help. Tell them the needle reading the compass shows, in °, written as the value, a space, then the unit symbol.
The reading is 220 °
